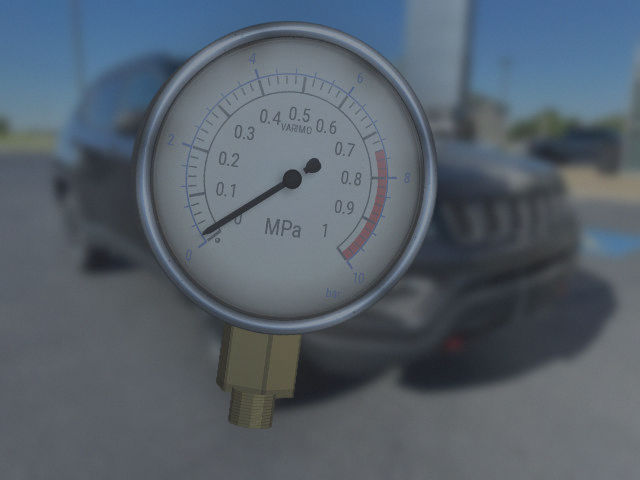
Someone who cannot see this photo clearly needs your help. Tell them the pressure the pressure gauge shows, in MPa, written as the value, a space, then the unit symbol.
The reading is 0.02 MPa
